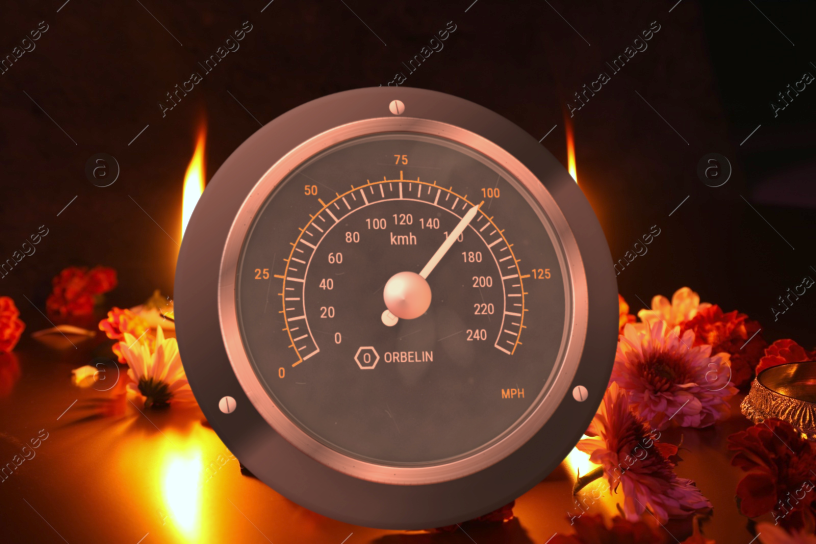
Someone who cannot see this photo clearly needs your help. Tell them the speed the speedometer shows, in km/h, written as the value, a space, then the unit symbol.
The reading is 160 km/h
